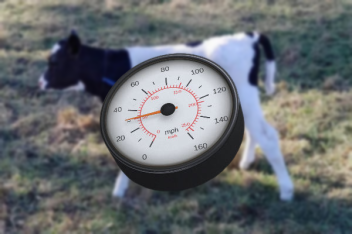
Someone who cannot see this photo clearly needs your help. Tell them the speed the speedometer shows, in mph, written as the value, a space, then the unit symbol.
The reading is 30 mph
